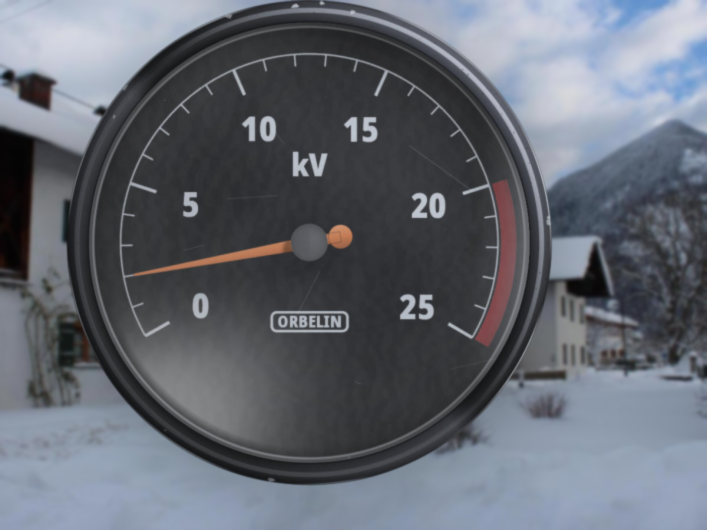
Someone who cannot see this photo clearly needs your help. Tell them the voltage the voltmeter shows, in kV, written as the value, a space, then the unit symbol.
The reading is 2 kV
